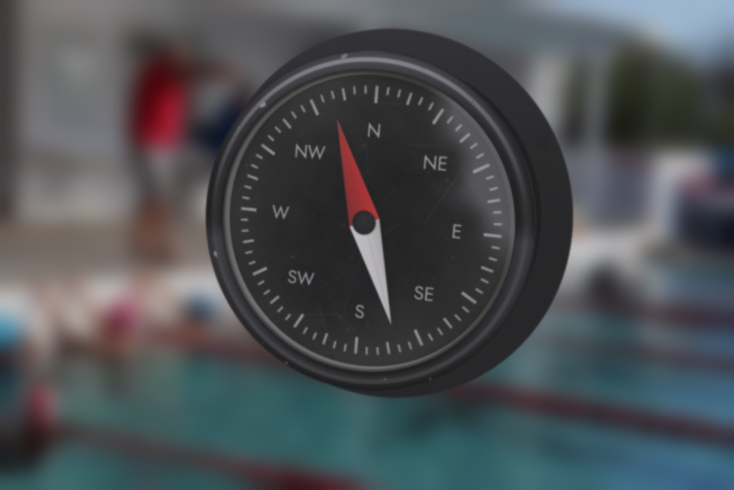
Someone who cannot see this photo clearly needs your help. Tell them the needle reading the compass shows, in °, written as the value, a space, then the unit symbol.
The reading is 340 °
